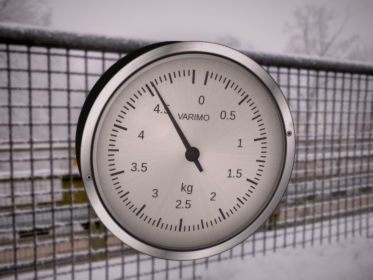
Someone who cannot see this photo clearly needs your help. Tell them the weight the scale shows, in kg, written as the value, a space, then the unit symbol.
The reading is 4.55 kg
